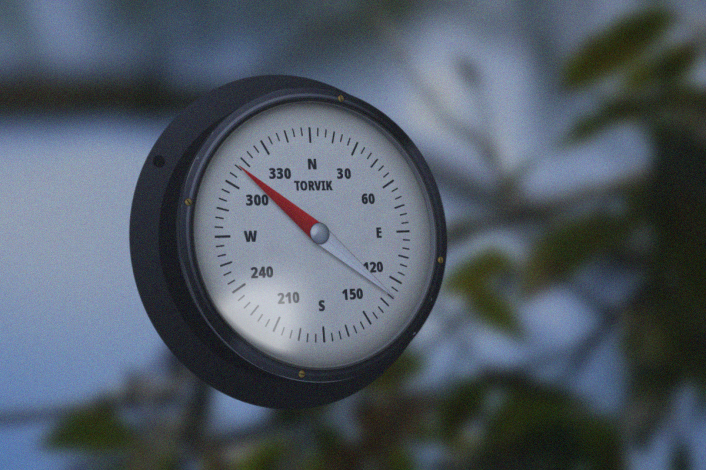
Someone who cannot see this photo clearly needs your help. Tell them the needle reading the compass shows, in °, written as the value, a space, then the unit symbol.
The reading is 310 °
